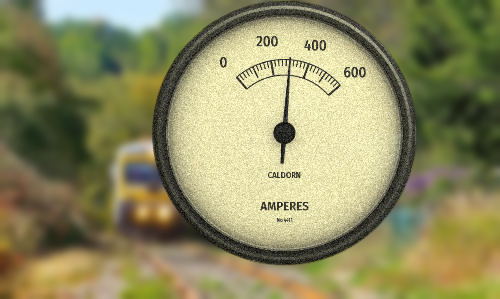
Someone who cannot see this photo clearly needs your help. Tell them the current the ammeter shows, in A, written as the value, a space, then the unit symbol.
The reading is 300 A
